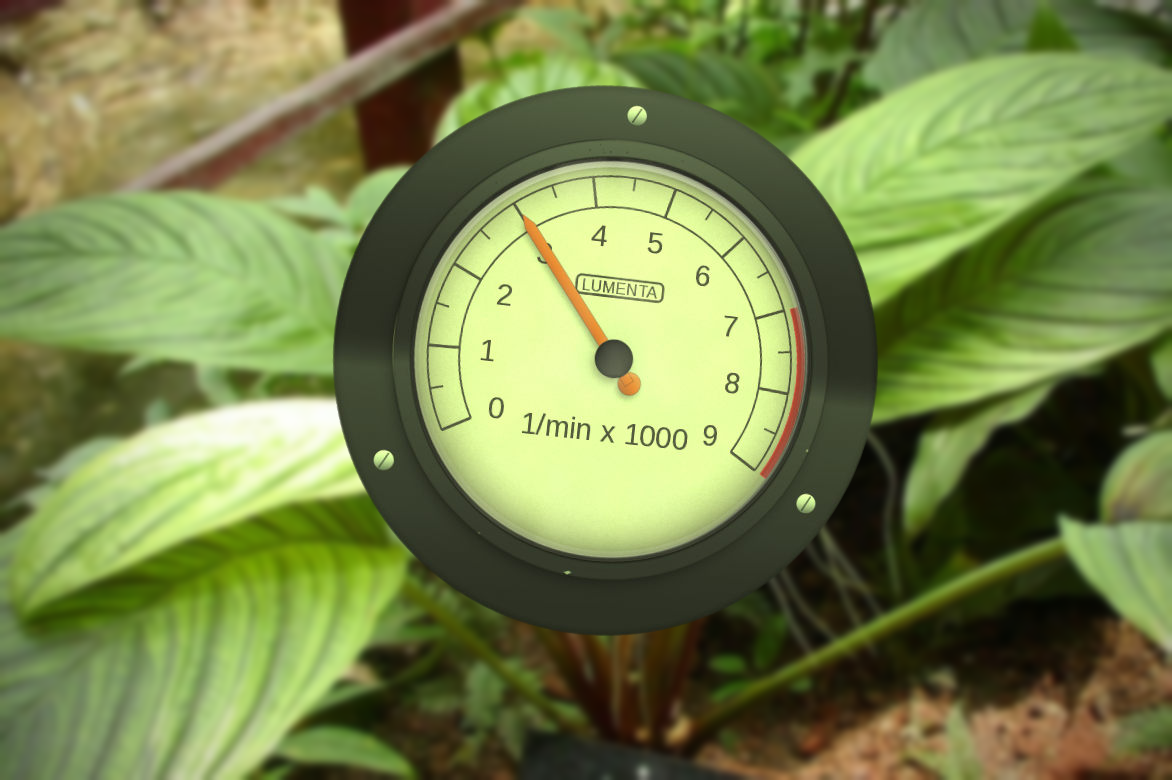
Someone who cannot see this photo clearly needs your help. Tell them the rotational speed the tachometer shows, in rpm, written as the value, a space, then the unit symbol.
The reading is 3000 rpm
